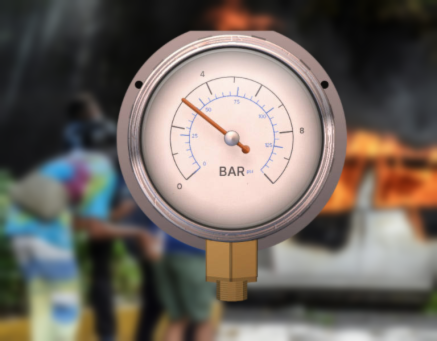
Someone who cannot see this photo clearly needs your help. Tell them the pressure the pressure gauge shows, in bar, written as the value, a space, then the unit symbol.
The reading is 3 bar
